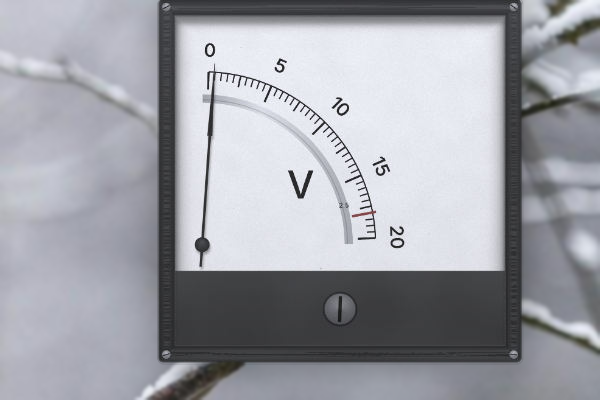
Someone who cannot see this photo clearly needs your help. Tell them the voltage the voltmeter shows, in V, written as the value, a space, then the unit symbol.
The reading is 0.5 V
